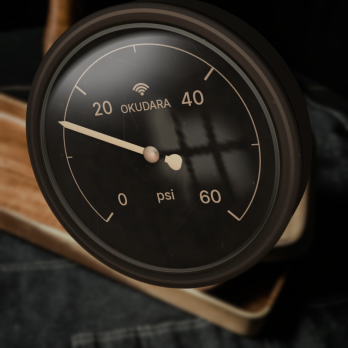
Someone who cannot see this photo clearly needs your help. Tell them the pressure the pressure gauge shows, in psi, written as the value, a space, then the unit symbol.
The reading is 15 psi
